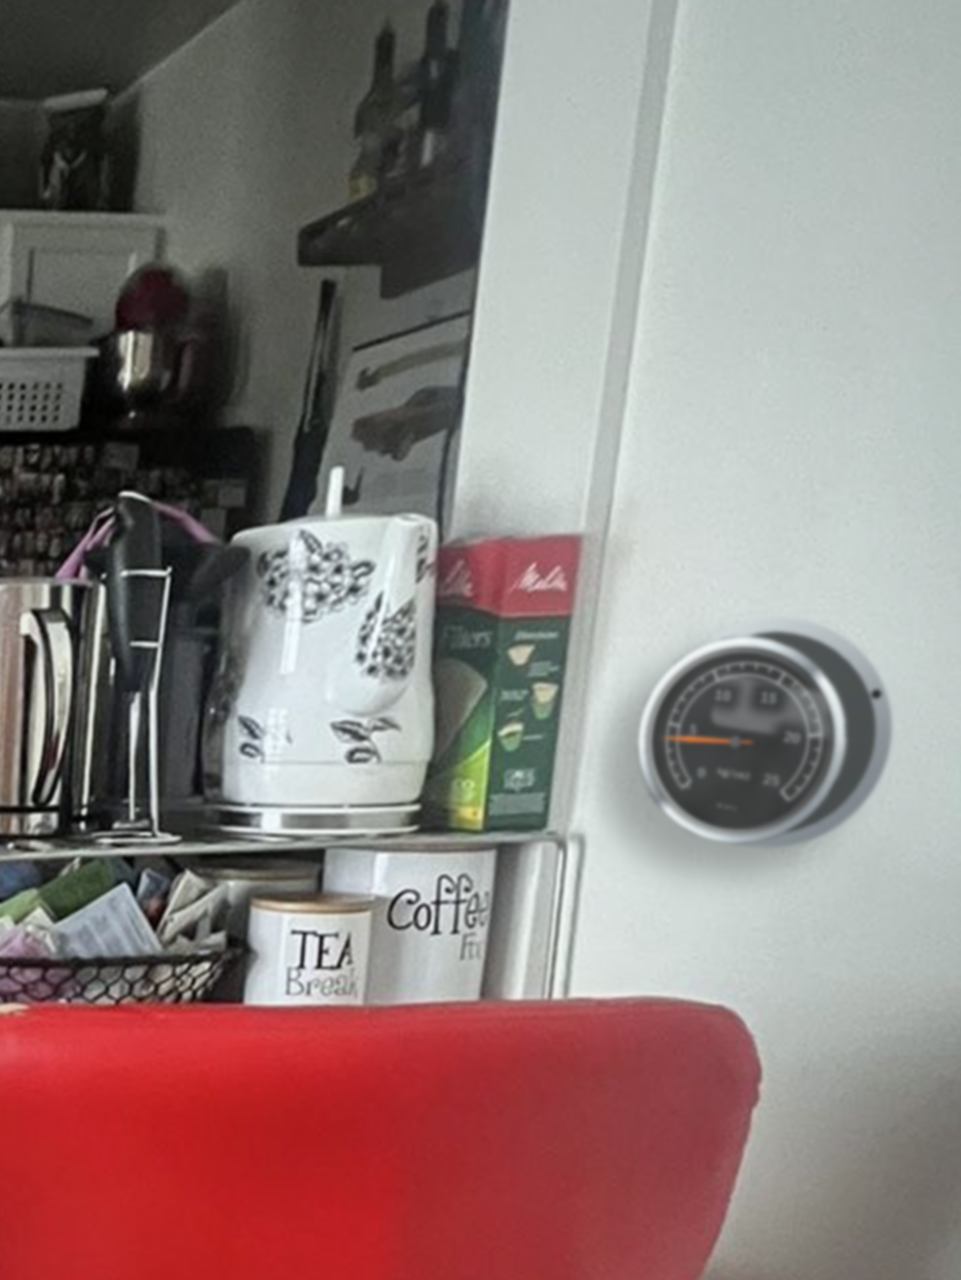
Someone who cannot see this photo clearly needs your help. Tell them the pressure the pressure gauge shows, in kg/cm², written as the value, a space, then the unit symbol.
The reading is 4 kg/cm²
